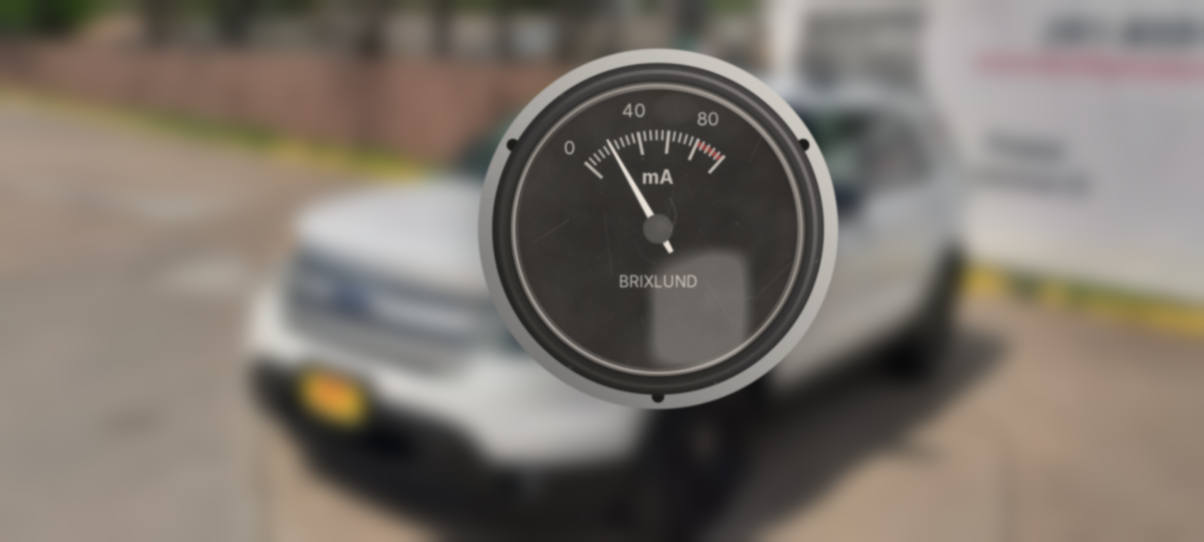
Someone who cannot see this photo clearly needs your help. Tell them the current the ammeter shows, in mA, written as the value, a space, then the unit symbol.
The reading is 20 mA
